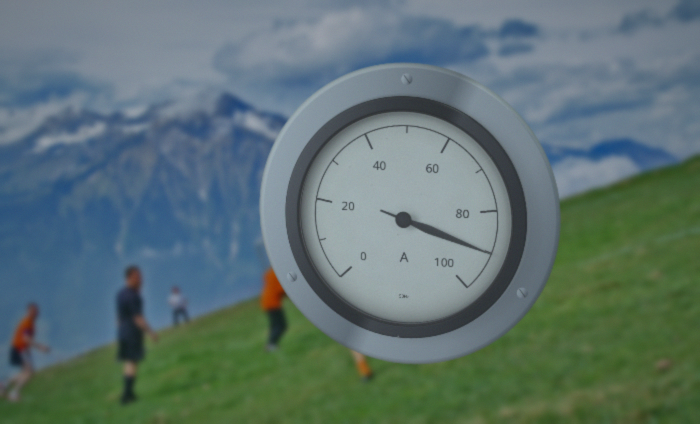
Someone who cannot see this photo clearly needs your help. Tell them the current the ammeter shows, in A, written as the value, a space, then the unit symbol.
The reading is 90 A
